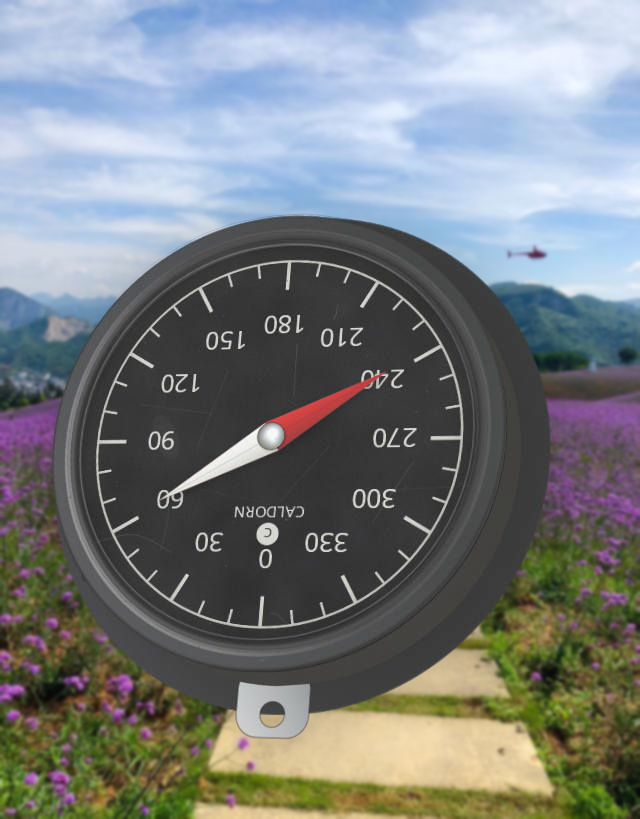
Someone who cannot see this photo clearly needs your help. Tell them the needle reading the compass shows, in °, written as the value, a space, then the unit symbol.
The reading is 240 °
